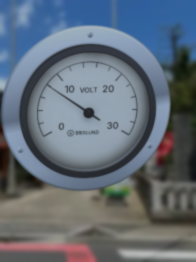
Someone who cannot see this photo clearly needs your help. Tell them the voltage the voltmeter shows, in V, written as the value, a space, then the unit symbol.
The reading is 8 V
